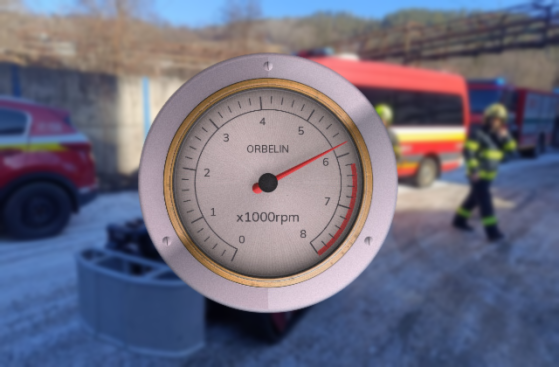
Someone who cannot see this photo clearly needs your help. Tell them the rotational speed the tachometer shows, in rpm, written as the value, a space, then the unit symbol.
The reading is 5800 rpm
